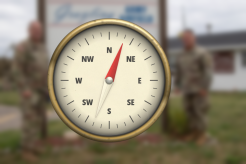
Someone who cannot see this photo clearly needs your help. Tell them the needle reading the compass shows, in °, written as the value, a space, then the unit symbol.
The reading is 20 °
